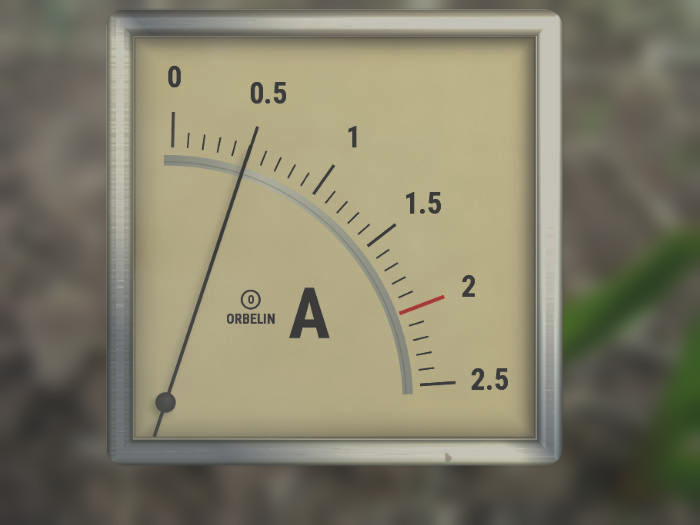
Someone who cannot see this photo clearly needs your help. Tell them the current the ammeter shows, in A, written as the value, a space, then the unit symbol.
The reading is 0.5 A
